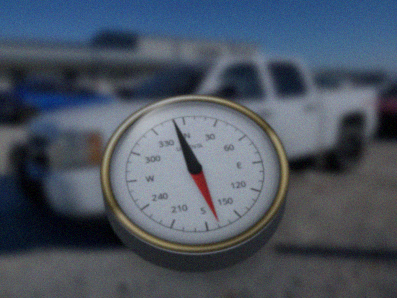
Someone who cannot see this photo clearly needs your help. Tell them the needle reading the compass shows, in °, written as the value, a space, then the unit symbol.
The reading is 170 °
